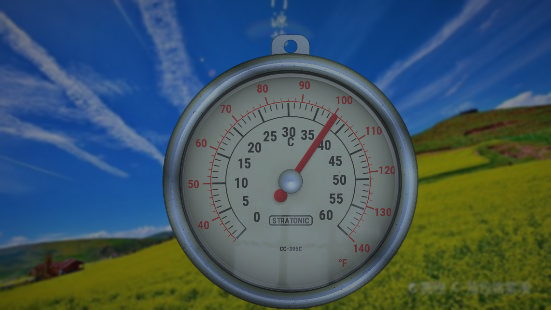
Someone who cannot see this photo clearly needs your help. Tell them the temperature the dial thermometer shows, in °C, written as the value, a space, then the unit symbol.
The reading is 38 °C
